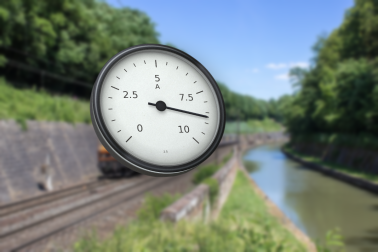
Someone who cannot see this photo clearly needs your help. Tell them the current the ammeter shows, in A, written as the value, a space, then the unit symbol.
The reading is 8.75 A
